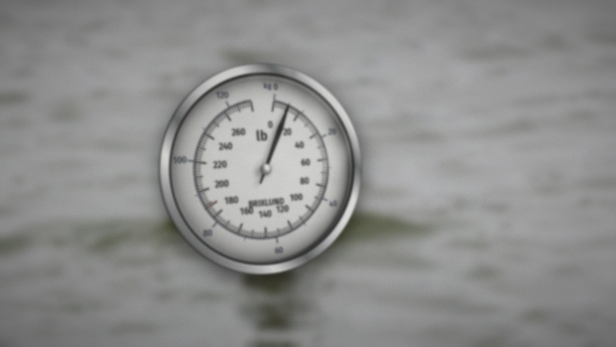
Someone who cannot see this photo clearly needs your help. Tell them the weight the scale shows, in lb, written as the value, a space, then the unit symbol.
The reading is 10 lb
